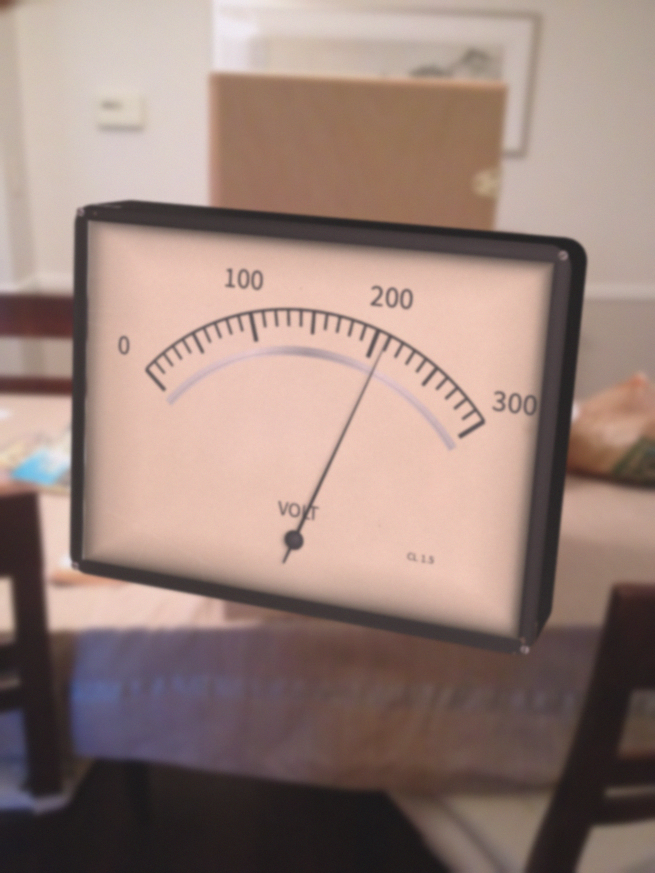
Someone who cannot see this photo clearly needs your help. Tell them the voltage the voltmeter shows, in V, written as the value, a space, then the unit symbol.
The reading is 210 V
